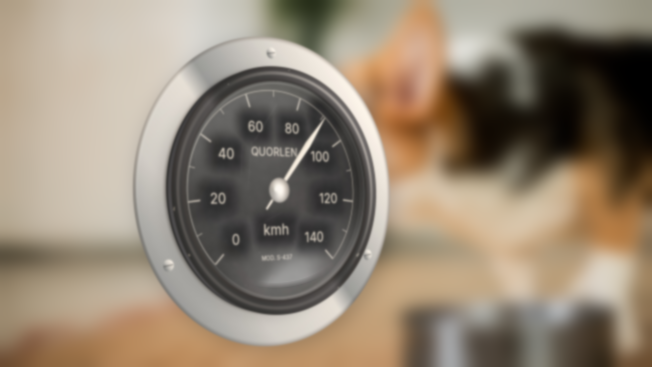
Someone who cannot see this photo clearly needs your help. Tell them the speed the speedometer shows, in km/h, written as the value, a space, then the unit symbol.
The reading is 90 km/h
